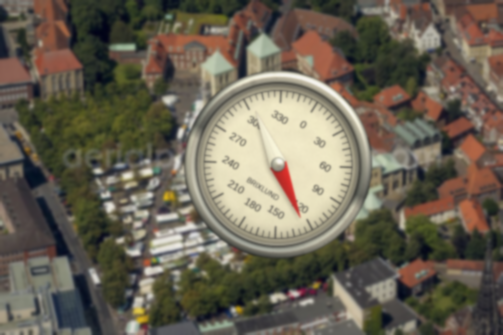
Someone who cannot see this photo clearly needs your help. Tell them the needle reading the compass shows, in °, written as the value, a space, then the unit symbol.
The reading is 125 °
